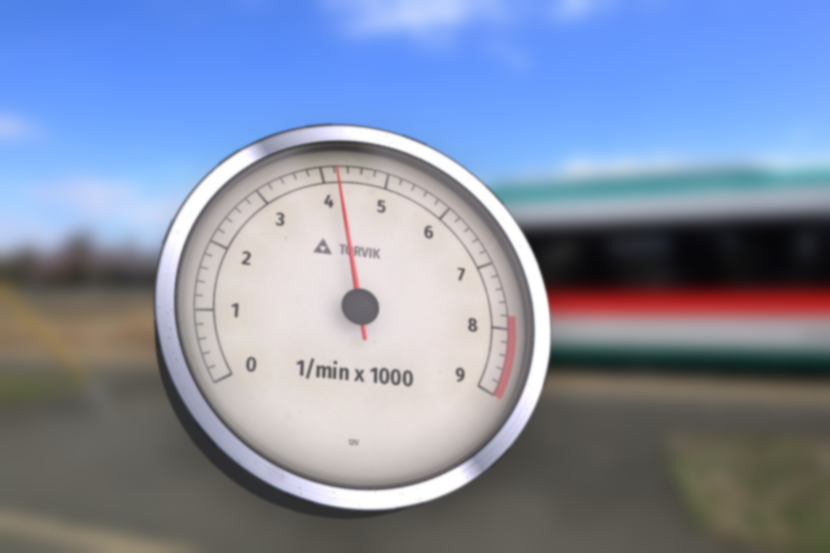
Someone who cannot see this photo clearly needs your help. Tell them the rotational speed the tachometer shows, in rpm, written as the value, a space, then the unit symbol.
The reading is 4200 rpm
